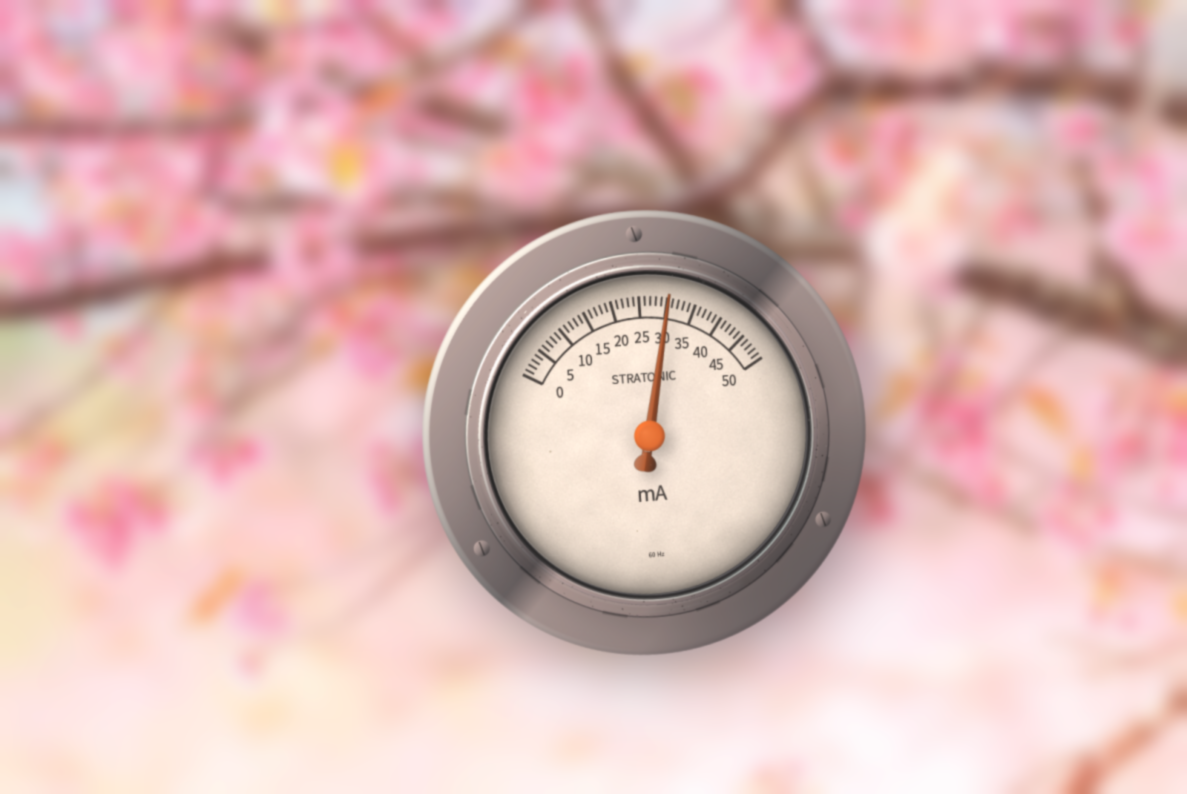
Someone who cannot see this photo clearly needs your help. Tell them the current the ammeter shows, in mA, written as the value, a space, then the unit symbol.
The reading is 30 mA
